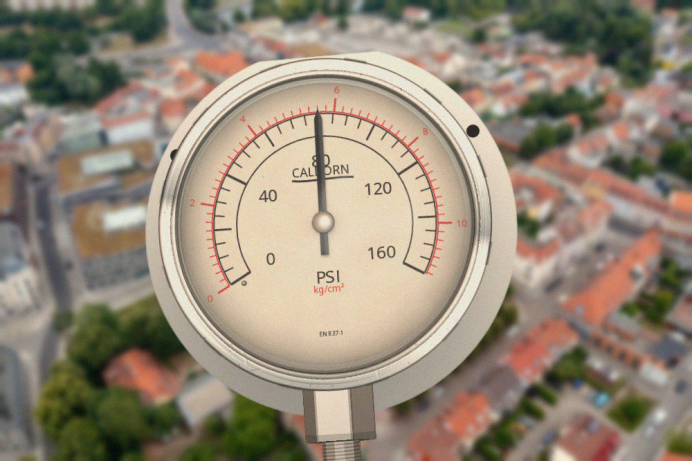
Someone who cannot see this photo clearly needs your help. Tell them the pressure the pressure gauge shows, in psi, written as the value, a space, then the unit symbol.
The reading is 80 psi
